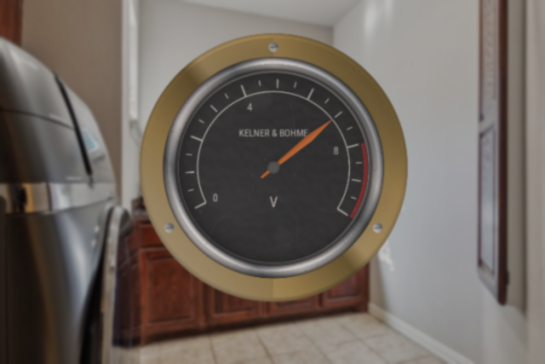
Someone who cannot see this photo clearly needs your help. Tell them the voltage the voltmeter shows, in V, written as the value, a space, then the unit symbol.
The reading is 7 V
